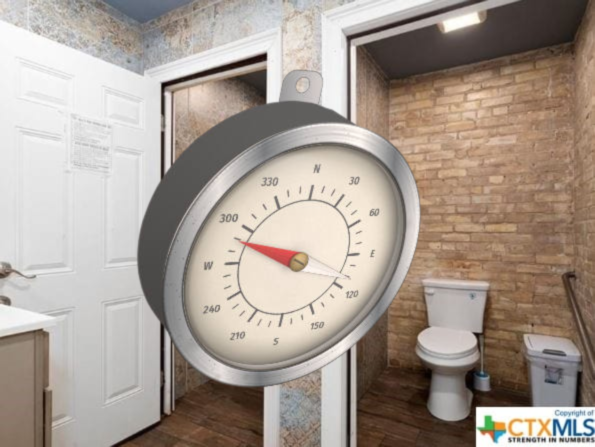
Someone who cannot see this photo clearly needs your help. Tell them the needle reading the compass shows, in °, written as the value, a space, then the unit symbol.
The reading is 290 °
